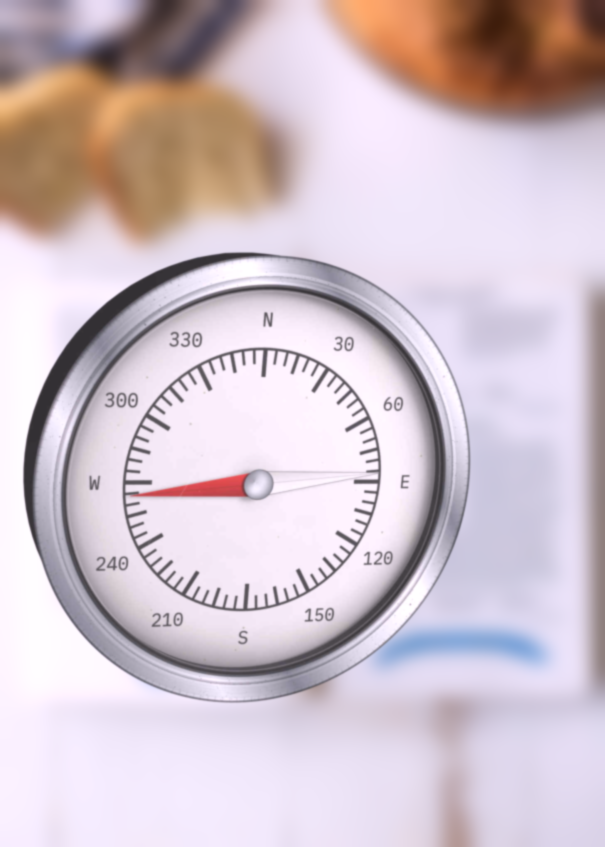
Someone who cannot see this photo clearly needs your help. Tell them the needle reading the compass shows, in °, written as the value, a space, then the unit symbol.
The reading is 265 °
